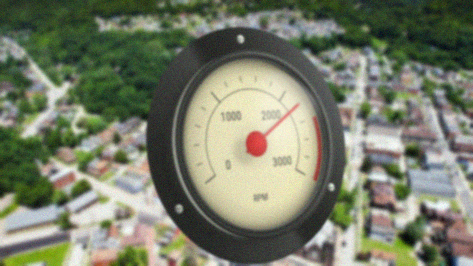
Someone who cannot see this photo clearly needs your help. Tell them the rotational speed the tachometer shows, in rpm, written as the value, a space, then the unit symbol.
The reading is 2200 rpm
